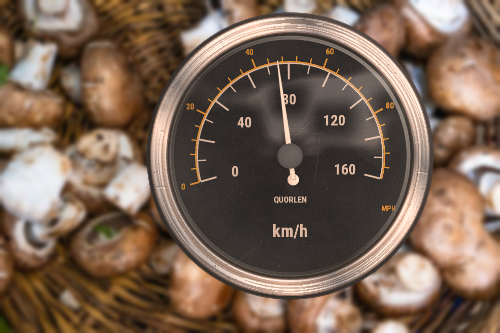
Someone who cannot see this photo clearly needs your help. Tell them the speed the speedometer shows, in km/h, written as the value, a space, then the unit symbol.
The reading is 75 km/h
